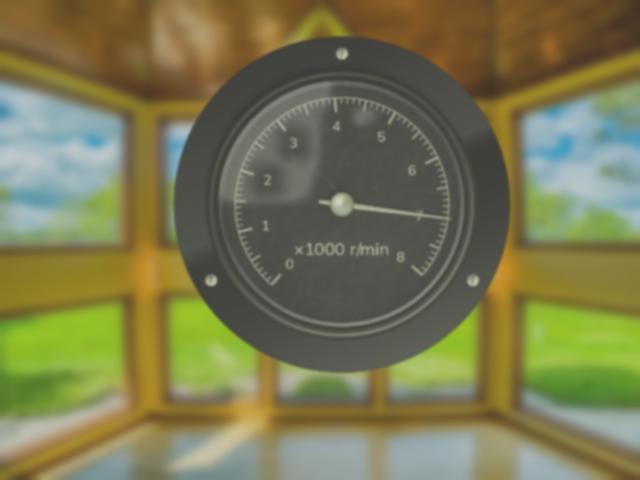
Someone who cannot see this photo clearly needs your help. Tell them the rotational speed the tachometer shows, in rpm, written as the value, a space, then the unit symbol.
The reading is 7000 rpm
